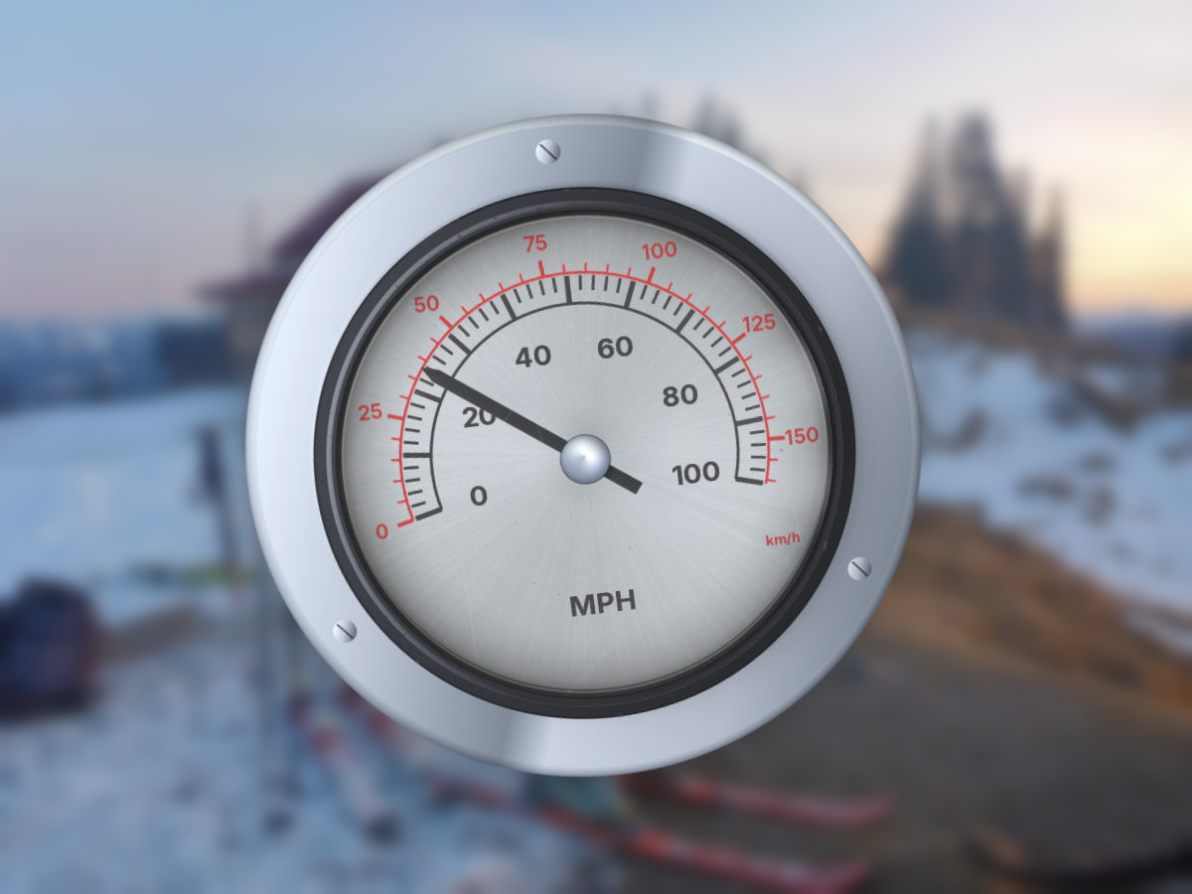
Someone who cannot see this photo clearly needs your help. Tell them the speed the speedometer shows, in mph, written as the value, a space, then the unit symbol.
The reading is 24 mph
